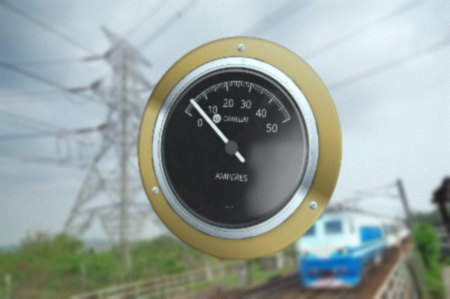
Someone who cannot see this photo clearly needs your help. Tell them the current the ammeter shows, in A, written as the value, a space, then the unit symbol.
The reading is 5 A
